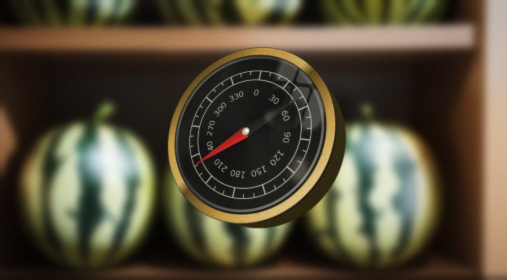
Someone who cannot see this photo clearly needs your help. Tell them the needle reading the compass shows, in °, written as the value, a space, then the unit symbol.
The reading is 230 °
